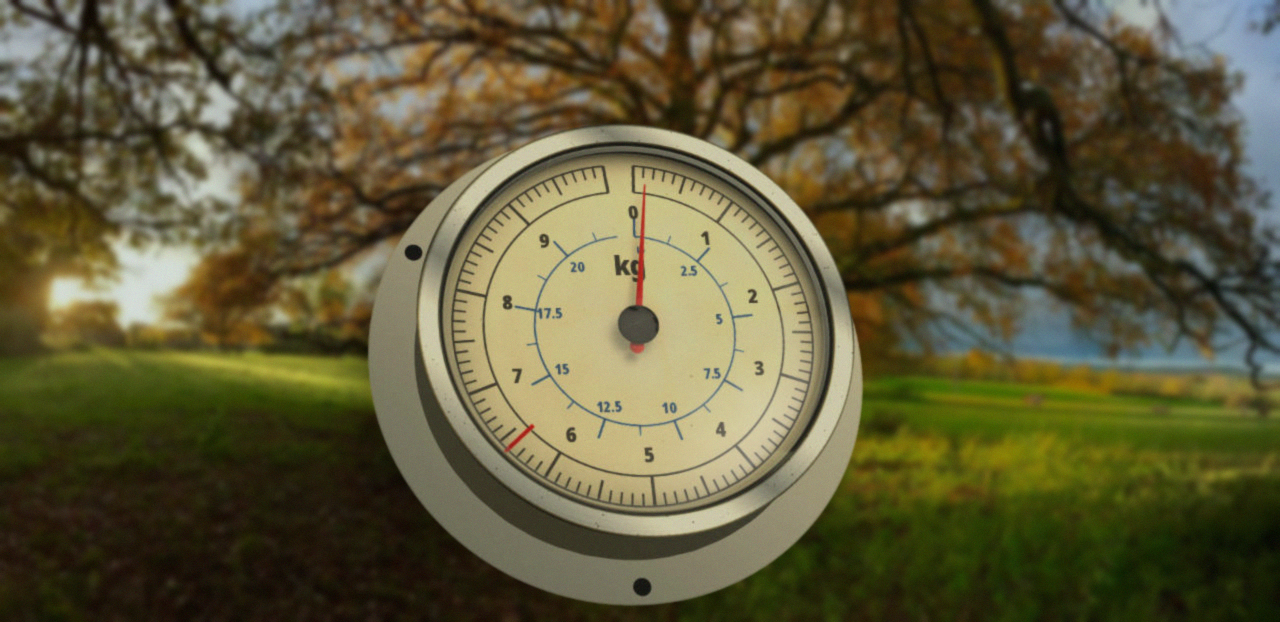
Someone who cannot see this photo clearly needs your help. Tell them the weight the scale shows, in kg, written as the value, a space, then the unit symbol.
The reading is 0.1 kg
